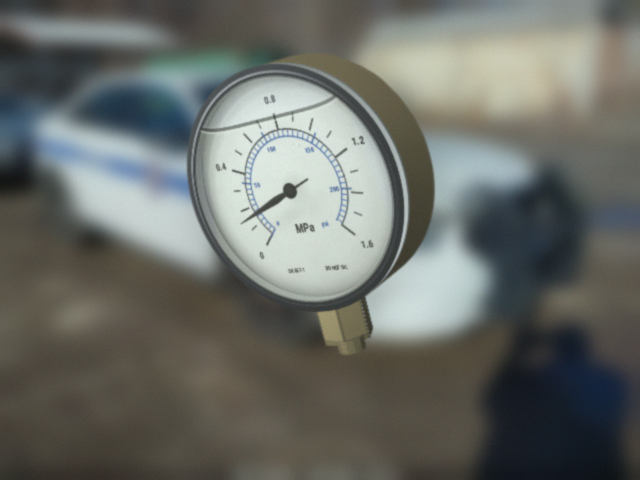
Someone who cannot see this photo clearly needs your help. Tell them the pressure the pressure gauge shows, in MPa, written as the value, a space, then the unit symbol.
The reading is 0.15 MPa
